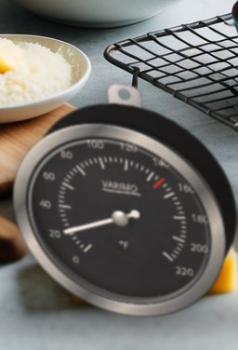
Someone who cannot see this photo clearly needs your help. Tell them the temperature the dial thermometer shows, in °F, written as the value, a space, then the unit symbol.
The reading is 20 °F
